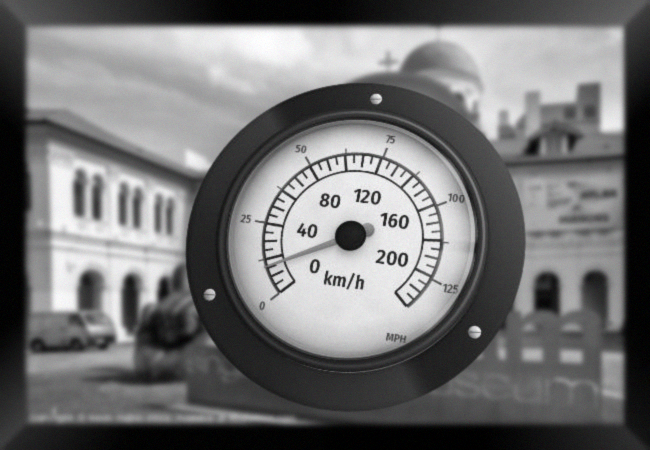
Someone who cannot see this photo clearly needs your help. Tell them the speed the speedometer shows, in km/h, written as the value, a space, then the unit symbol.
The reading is 15 km/h
